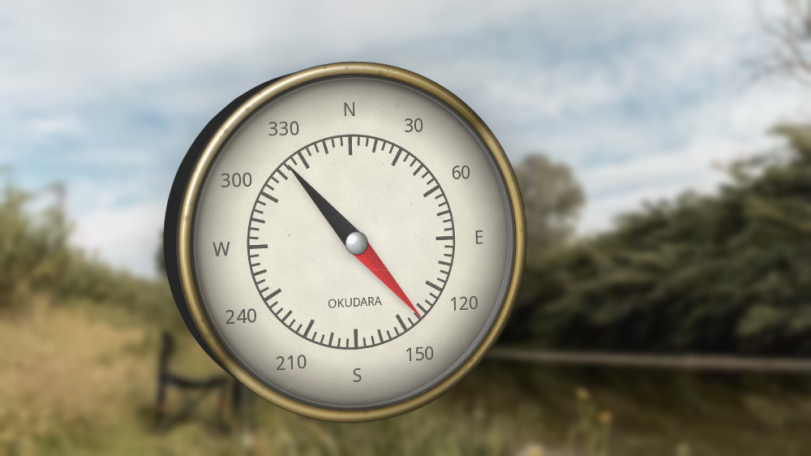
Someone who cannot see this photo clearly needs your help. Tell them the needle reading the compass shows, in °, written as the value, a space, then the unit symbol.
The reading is 140 °
